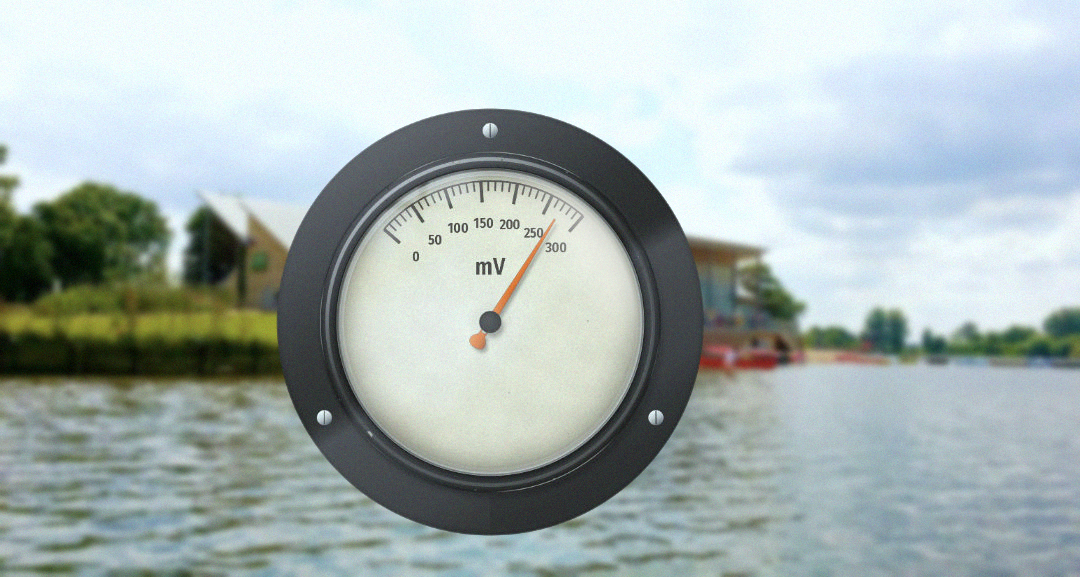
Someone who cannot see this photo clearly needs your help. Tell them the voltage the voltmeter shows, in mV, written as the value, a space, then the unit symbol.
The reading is 270 mV
